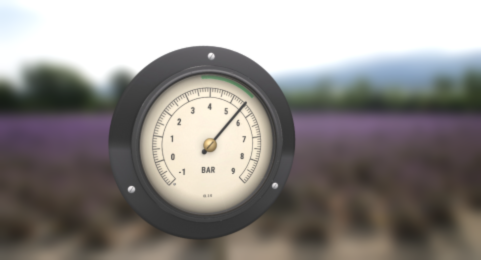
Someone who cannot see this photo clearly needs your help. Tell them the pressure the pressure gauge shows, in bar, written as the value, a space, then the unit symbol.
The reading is 5.5 bar
